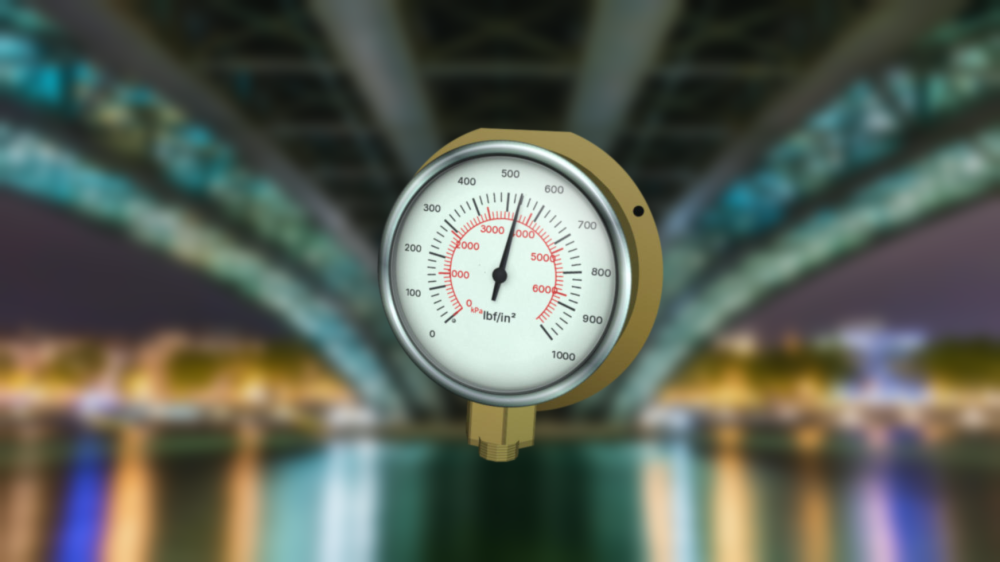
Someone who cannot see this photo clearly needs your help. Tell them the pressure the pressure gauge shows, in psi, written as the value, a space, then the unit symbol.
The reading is 540 psi
